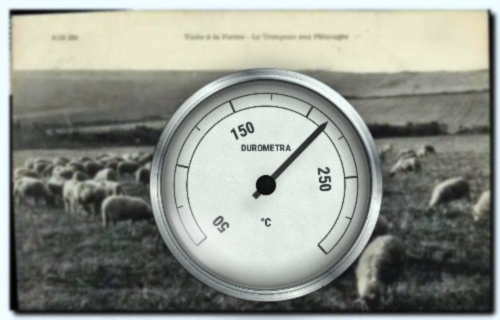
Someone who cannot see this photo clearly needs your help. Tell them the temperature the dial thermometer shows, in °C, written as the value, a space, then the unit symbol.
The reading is 212.5 °C
